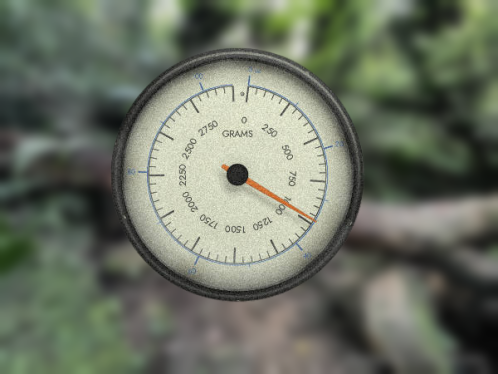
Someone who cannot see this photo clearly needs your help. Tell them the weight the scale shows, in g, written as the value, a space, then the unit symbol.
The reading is 975 g
